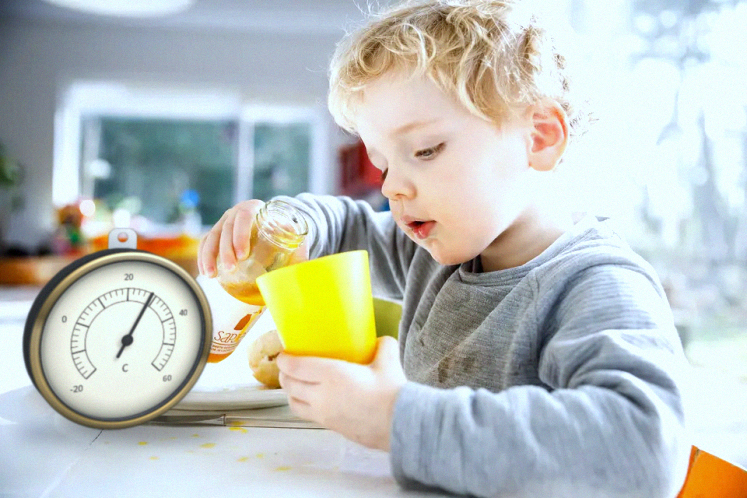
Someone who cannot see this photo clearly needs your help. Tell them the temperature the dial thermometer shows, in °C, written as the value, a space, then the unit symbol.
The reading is 28 °C
